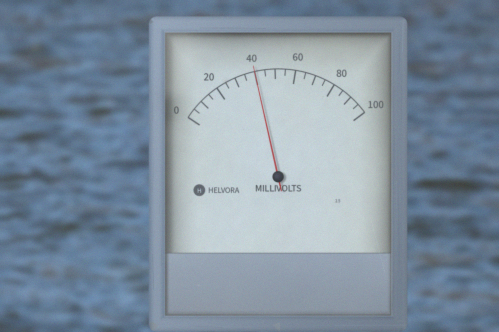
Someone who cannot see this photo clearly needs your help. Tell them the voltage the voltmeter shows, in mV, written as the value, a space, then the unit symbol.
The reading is 40 mV
